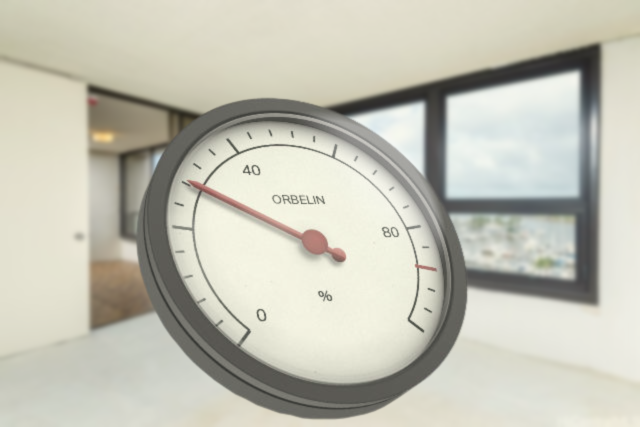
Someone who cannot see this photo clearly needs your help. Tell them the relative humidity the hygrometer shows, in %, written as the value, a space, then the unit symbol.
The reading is 28 %
